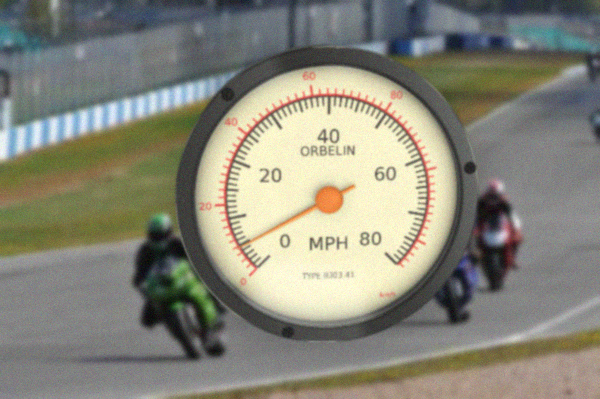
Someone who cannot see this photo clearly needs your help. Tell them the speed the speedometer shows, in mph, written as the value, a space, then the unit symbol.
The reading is 5 mph
